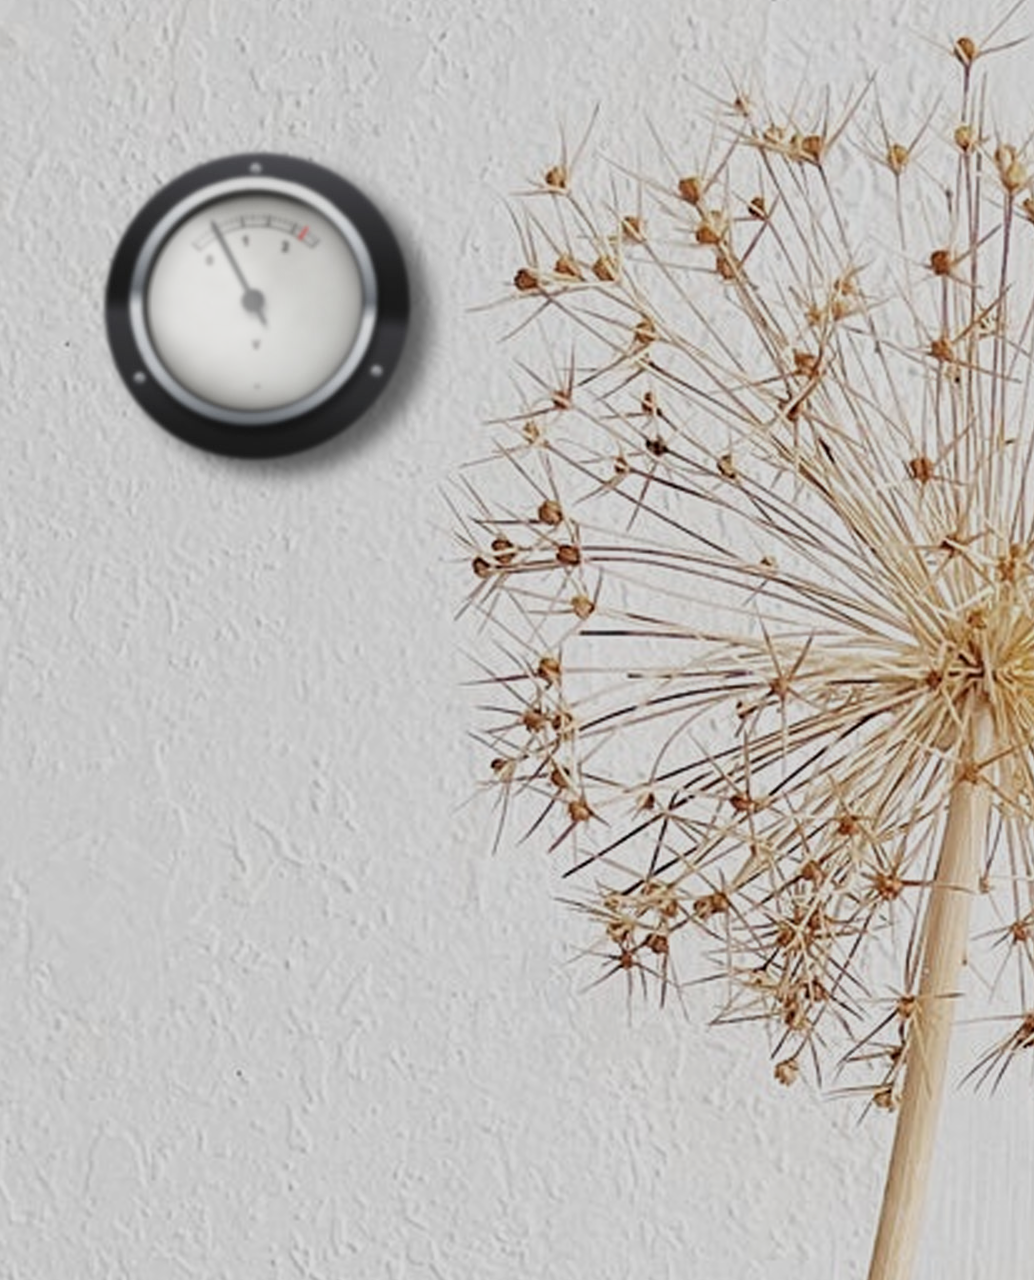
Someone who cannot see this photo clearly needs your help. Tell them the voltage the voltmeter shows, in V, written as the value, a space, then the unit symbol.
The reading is 0.5 V
